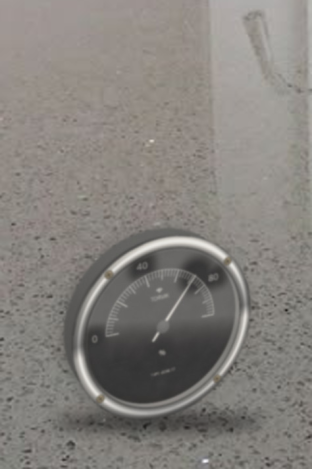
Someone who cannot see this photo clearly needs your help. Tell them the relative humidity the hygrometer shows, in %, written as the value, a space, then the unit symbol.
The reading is 70 %
